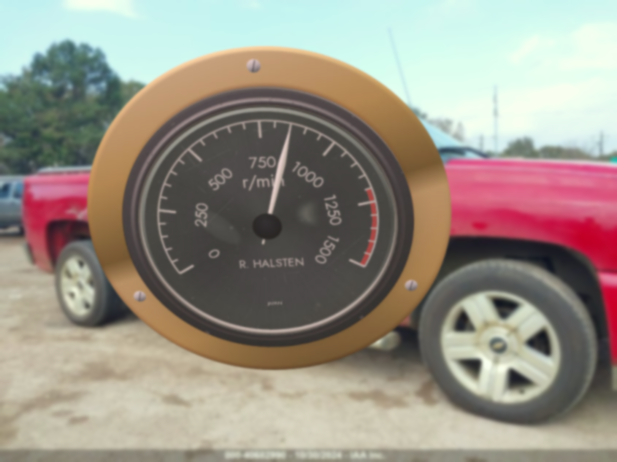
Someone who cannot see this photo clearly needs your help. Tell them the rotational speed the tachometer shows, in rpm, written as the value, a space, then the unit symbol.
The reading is 850 rpm
